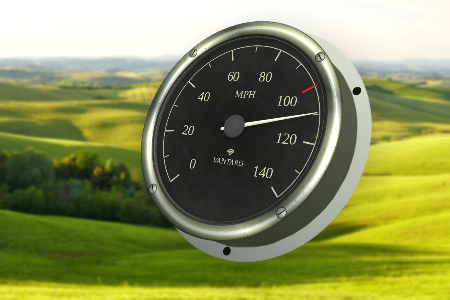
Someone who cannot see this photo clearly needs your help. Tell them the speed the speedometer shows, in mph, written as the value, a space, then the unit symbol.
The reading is 110 mph
